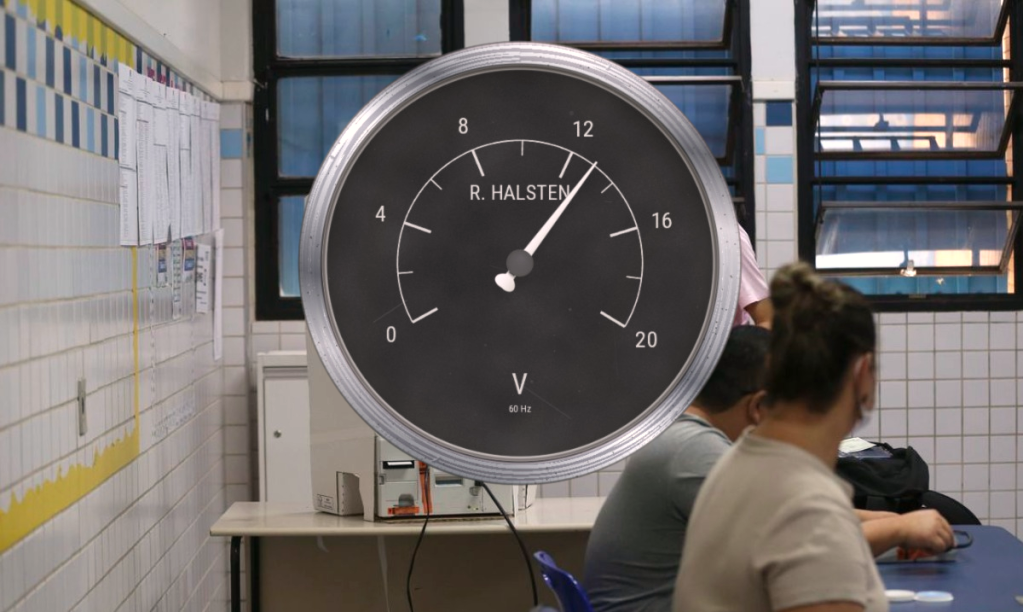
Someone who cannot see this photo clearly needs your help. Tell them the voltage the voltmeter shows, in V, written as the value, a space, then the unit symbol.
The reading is 13 V
